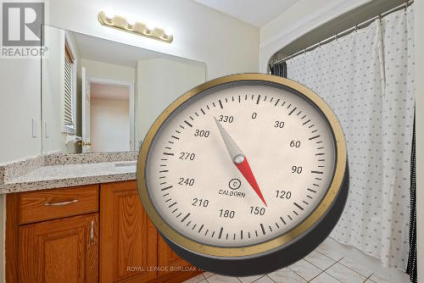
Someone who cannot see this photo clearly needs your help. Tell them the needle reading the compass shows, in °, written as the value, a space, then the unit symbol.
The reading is 140 °
